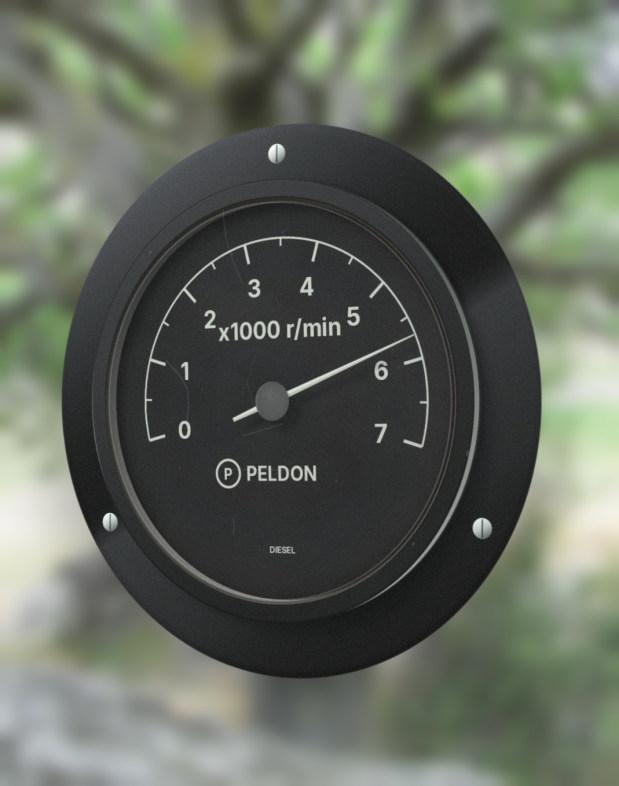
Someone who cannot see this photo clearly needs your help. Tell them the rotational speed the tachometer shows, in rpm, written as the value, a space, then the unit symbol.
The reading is 5750 rpm
